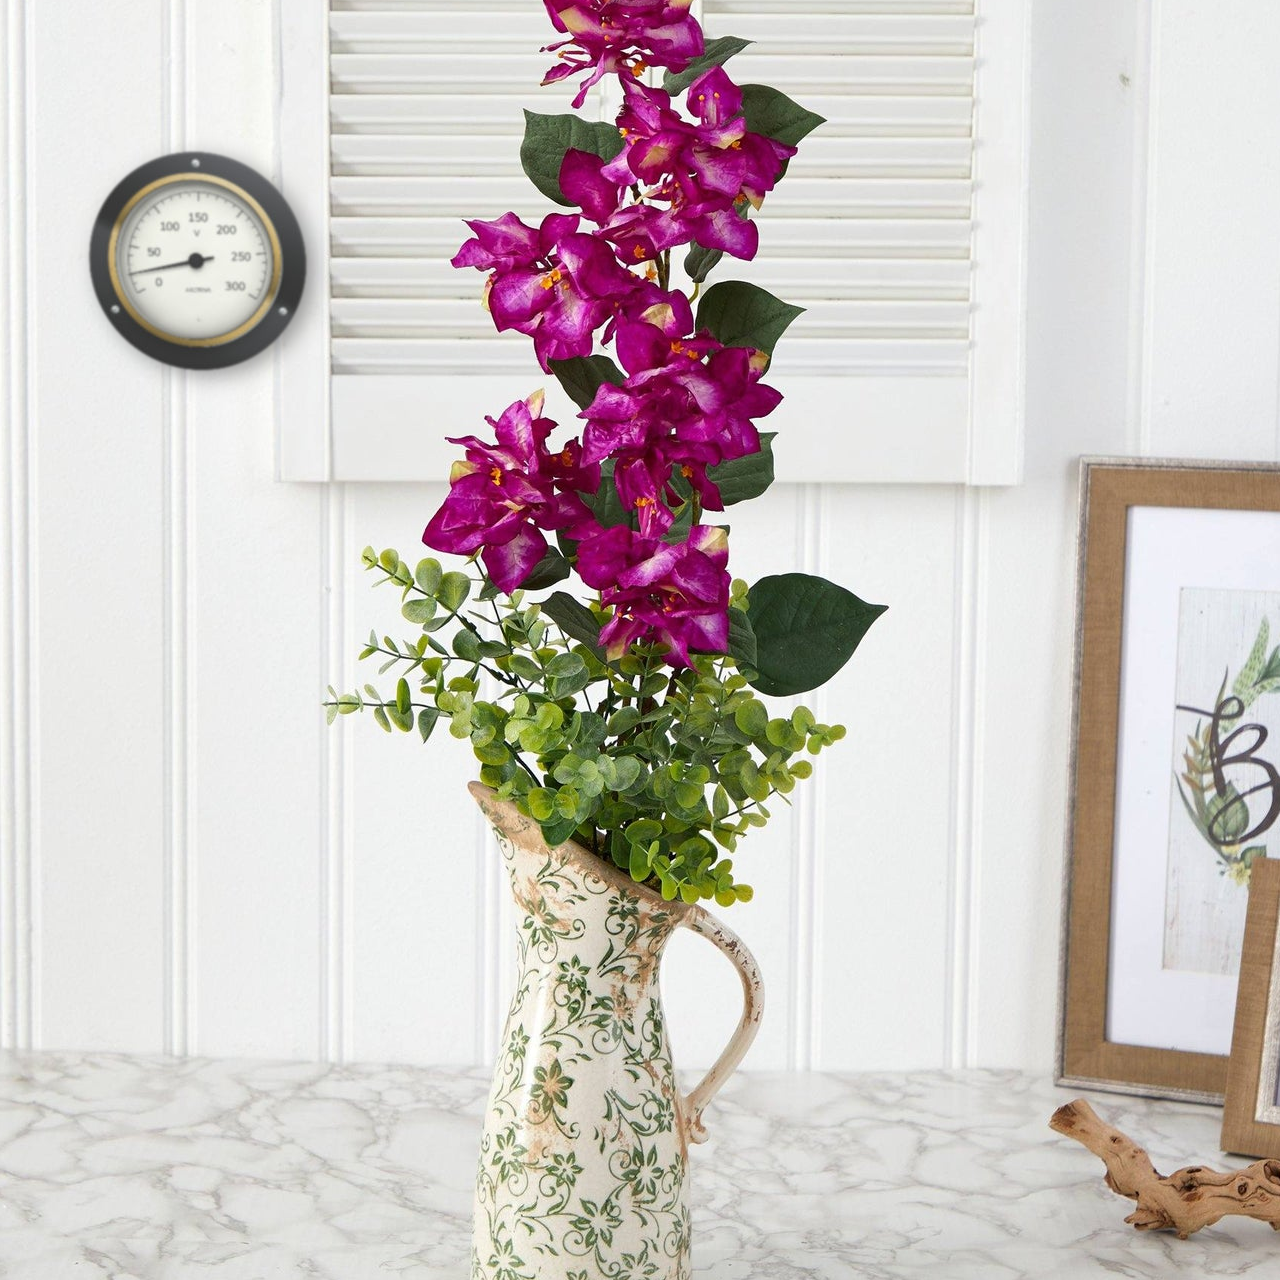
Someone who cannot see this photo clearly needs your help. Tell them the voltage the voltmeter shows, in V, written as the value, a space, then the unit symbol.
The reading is 20 V
